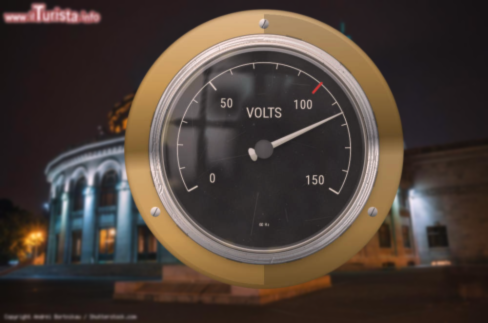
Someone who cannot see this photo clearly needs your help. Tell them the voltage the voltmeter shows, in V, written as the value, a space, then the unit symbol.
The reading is 115 V
